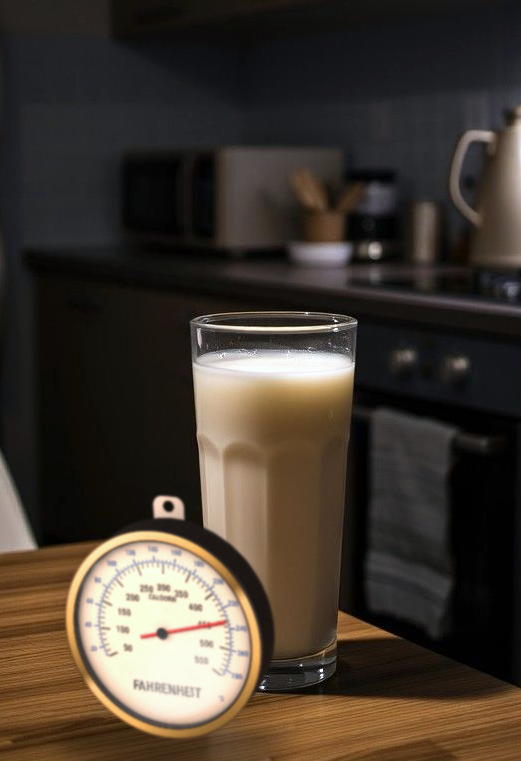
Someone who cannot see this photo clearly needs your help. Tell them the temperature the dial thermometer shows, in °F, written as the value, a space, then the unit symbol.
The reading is 450 °F
